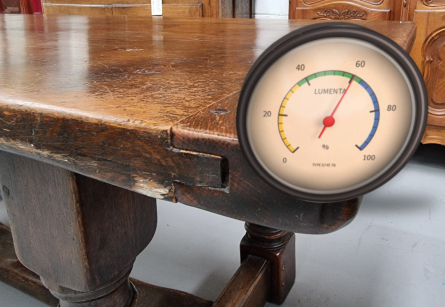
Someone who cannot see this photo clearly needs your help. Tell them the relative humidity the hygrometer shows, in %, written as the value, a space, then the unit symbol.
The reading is 60 %
